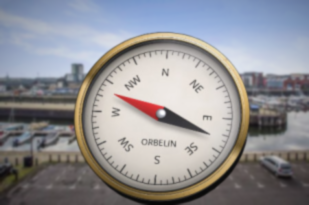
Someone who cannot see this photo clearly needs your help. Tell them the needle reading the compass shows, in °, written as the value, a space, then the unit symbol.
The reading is 290 °
